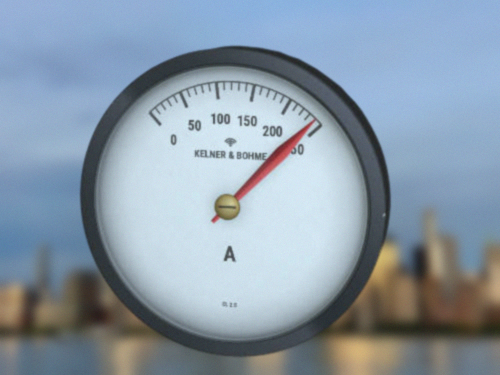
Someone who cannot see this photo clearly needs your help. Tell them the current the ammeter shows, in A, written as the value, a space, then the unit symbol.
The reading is 240 A
